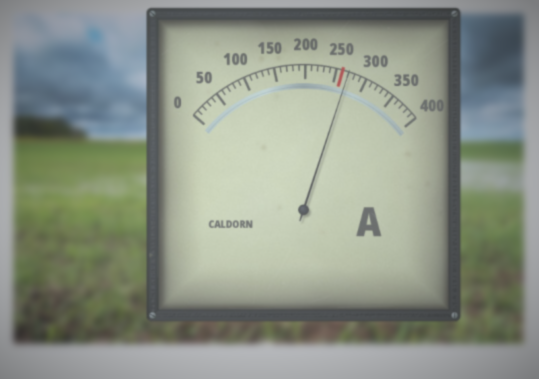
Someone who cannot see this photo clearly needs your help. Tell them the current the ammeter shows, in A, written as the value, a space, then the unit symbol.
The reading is 270 A
